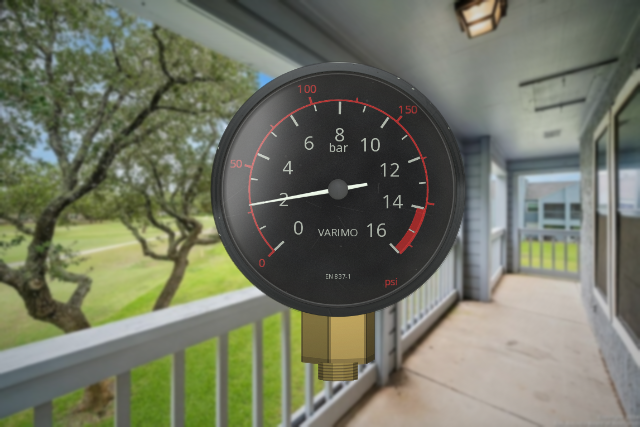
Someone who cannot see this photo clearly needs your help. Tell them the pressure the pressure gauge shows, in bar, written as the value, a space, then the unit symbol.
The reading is 2 bar
